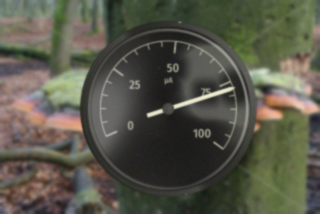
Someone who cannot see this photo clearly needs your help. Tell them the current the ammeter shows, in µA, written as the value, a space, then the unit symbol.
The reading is 77.5 µA
